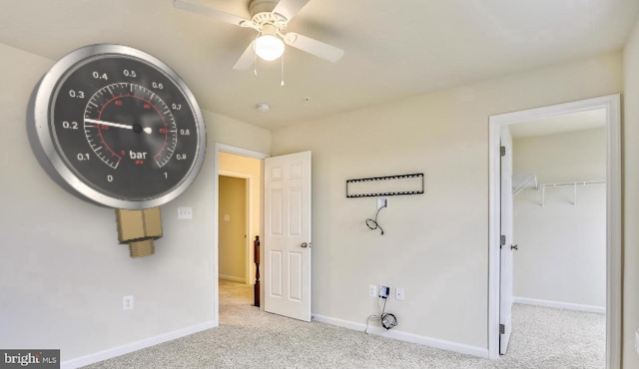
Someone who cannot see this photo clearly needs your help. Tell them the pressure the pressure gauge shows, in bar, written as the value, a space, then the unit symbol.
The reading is 0.22 bar
